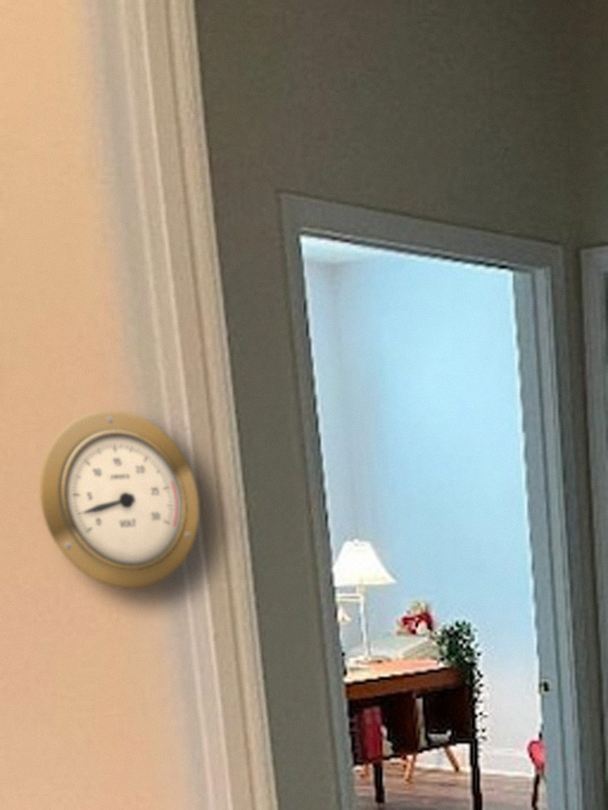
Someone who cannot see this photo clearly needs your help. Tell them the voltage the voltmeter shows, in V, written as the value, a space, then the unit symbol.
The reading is 2.5 V
